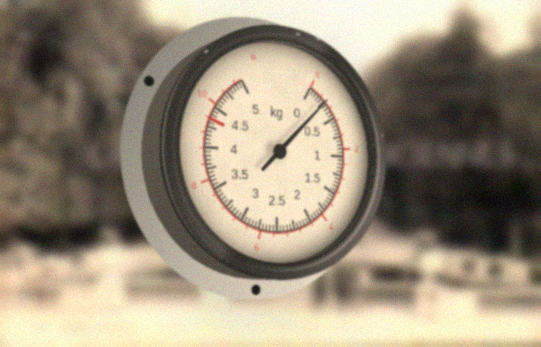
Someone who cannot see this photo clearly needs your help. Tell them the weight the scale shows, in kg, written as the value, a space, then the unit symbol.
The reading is 0.25 kg
